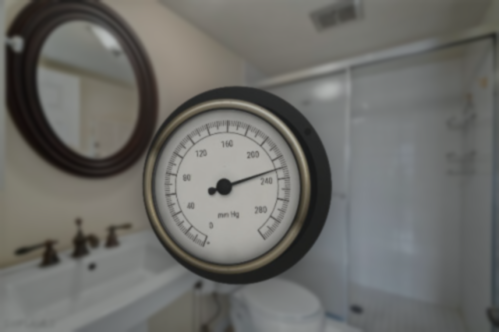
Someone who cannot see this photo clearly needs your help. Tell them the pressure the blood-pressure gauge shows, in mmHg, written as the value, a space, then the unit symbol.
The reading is 230 mmHg
